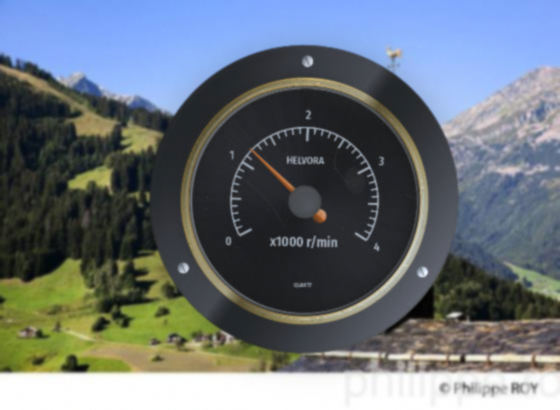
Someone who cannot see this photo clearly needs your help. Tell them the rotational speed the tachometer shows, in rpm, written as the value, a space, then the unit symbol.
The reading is 1200 rpm
